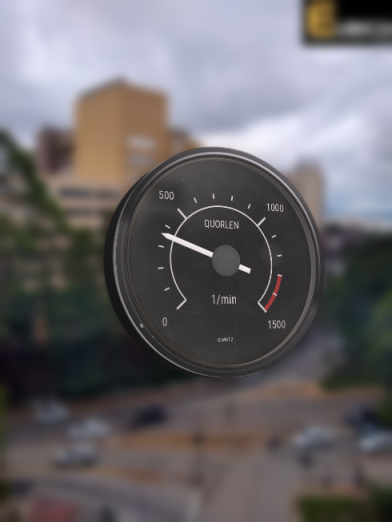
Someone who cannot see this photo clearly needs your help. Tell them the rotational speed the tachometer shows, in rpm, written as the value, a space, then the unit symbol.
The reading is 350 rpm
